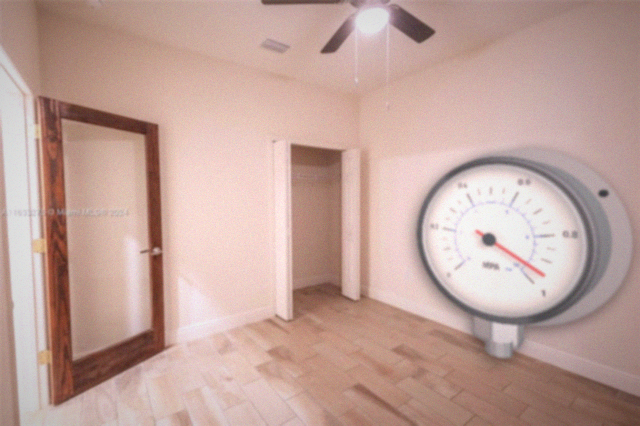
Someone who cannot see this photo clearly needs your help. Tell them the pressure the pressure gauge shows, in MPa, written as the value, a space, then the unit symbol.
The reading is 0.95 MPa
